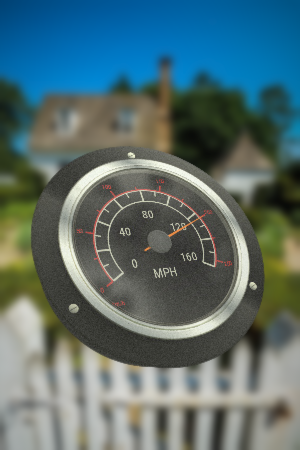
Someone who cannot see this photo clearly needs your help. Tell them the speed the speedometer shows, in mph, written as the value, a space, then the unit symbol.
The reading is 125 mph
